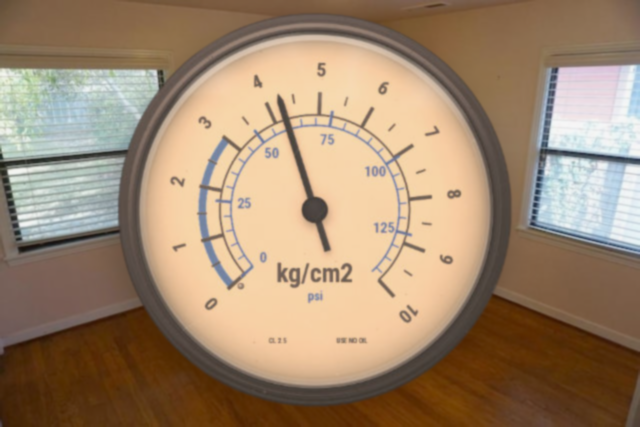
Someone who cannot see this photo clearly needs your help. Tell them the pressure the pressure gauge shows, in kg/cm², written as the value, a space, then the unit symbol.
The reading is 4.25 kg/cm²
